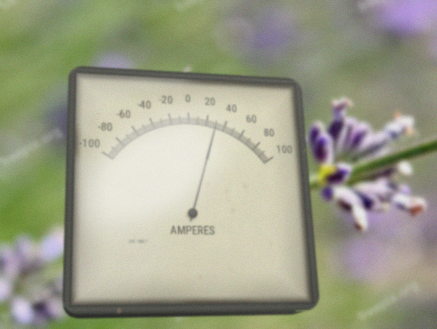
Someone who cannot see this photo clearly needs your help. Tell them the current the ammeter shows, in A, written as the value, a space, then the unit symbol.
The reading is 30 A
